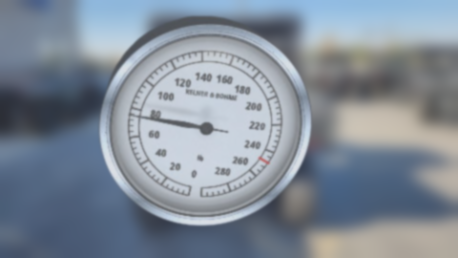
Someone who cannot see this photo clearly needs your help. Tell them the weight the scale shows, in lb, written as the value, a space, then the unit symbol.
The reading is 76 lb
